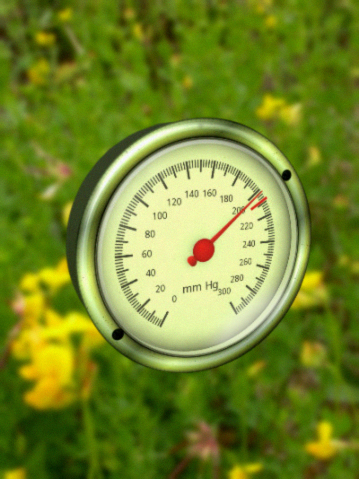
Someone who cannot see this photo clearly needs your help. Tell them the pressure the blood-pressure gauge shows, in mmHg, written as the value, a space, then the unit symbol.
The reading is 200 mmHg
